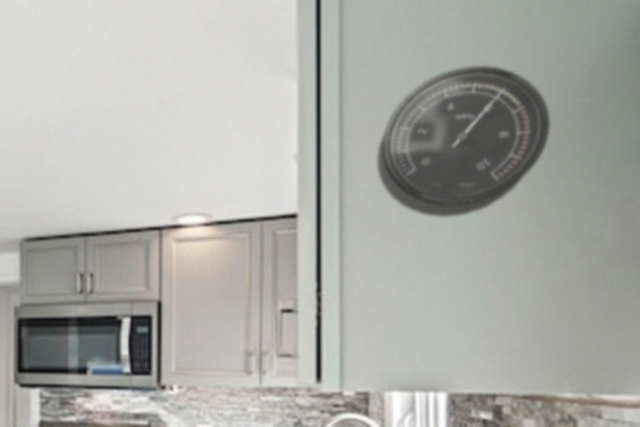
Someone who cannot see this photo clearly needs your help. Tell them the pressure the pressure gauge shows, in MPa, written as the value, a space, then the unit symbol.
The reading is 6 MPa
